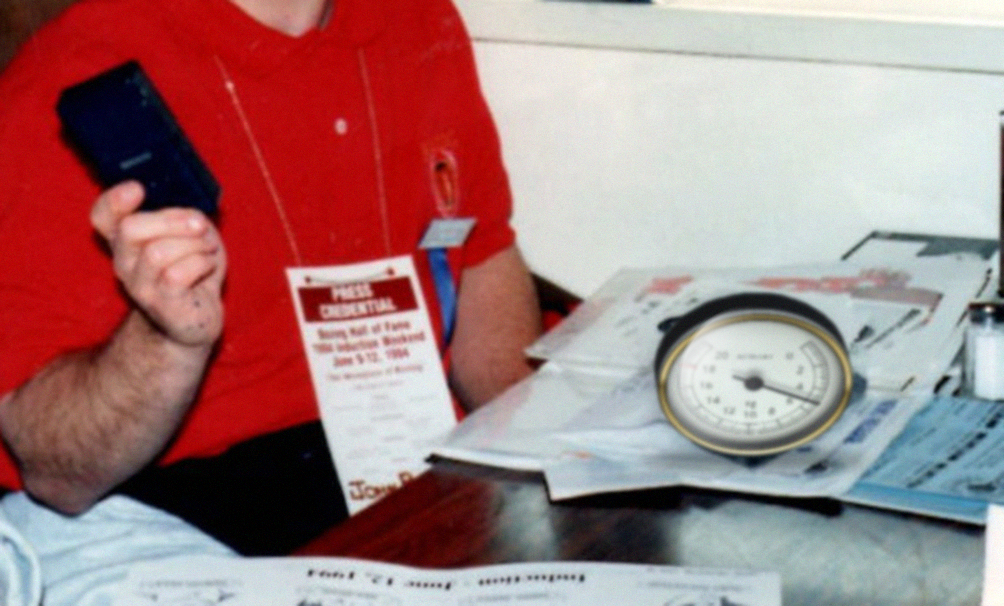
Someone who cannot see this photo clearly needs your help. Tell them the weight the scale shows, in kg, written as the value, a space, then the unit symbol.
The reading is 5 kg
